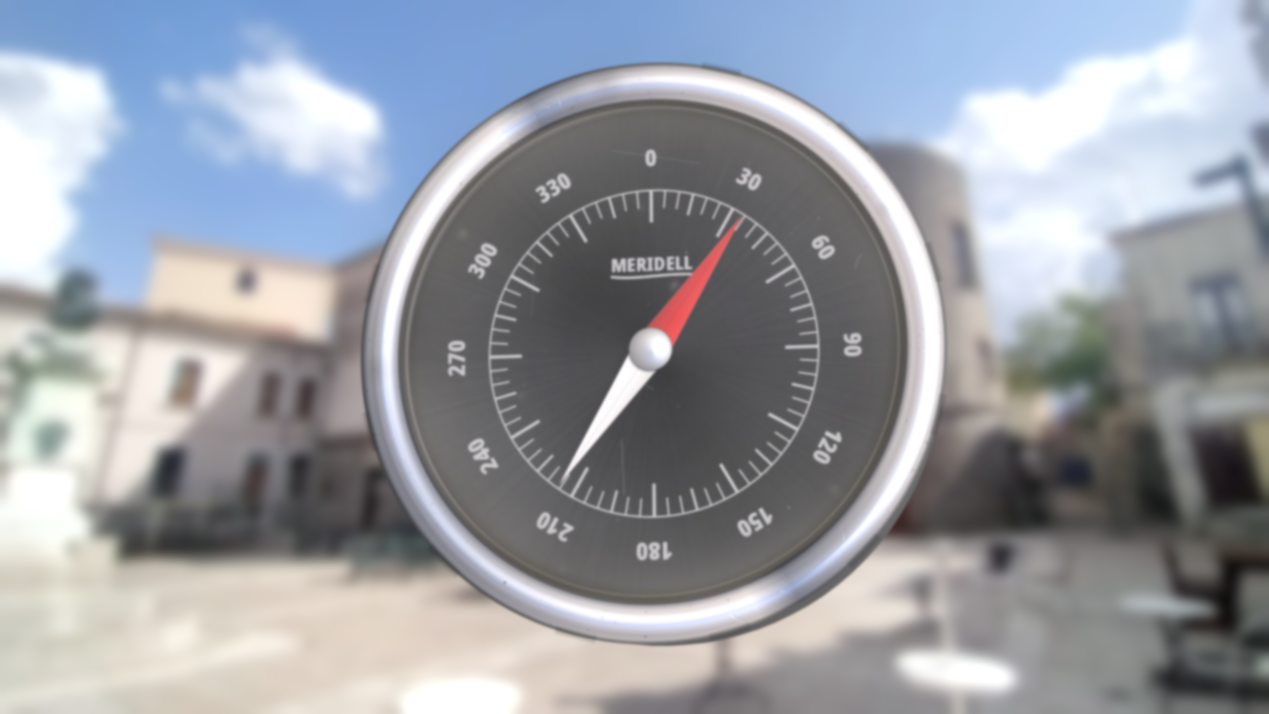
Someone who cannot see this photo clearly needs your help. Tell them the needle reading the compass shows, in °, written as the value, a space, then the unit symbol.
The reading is 35 °
